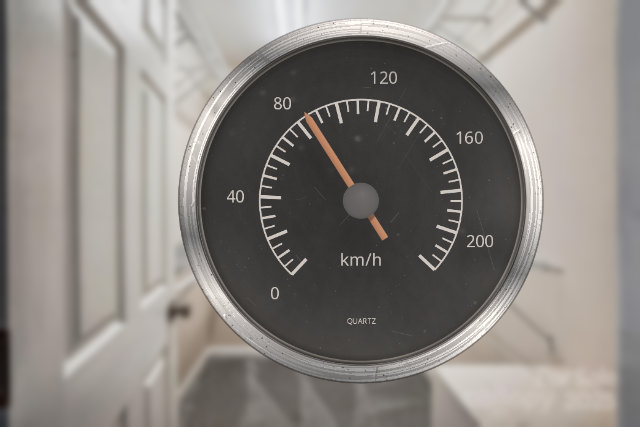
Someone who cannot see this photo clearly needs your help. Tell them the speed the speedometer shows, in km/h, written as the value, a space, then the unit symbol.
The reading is 85 km/h
